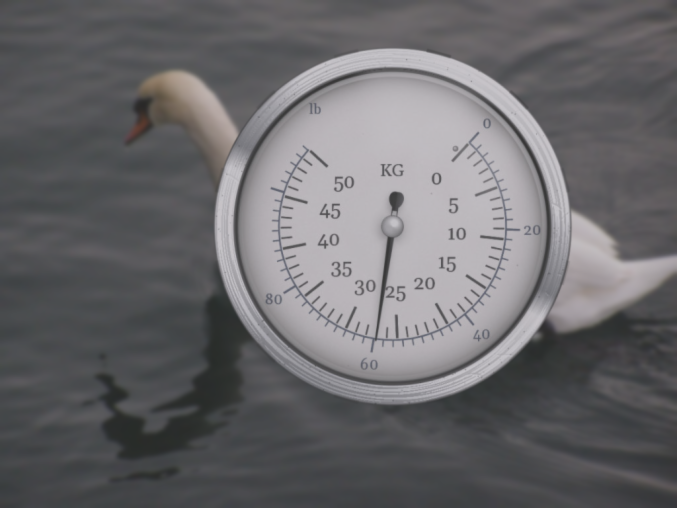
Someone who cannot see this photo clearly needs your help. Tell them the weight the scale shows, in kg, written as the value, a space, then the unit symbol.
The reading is 27 kg
